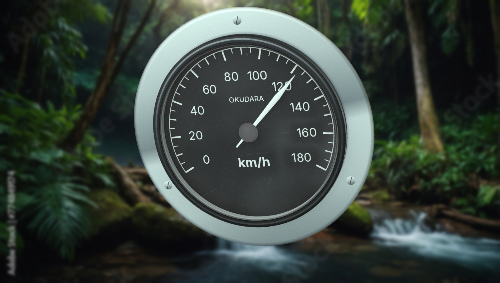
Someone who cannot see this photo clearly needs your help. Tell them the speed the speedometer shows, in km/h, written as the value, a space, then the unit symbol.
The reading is 122.5 km/h
